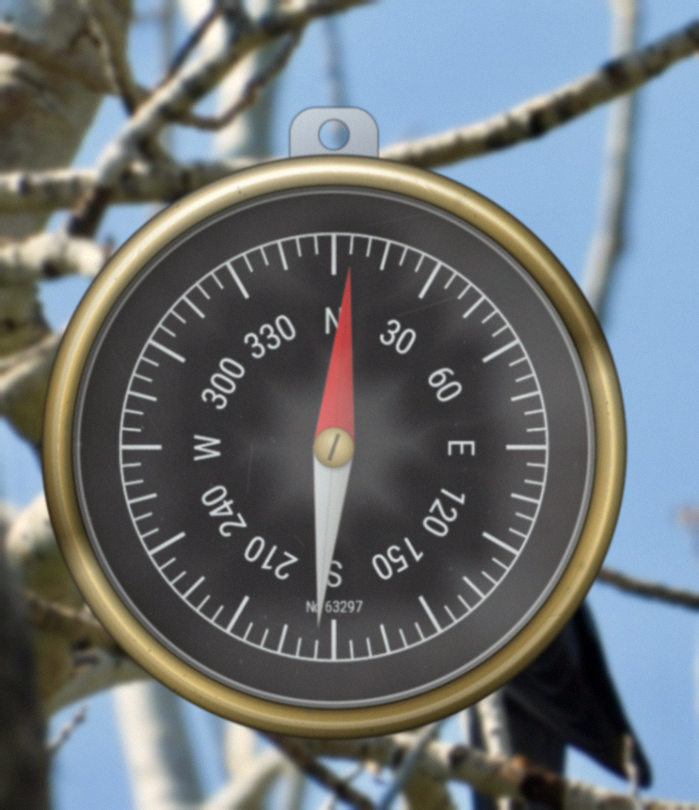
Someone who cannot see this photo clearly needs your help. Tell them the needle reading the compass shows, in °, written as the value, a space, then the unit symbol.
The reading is 5 °
